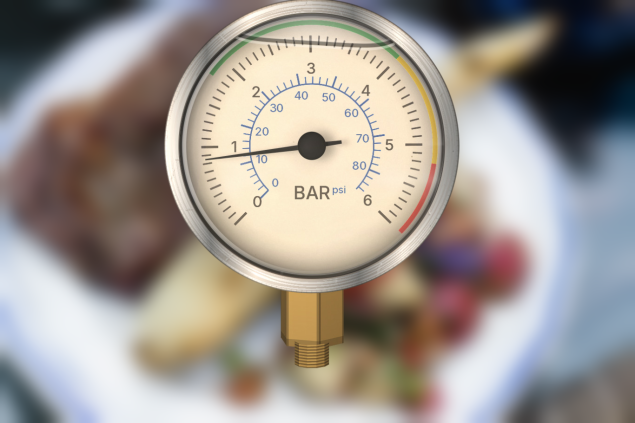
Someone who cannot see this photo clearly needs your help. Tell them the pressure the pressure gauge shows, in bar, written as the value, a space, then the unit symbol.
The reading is 0.85 bar
